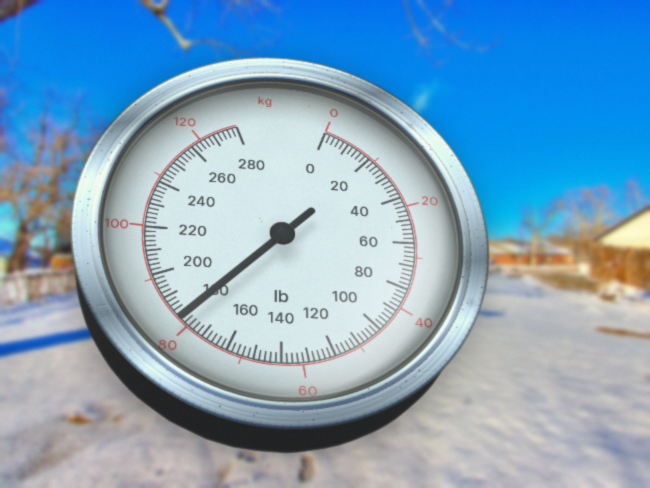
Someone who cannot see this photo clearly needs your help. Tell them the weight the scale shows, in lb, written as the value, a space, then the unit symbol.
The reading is 180 lb
